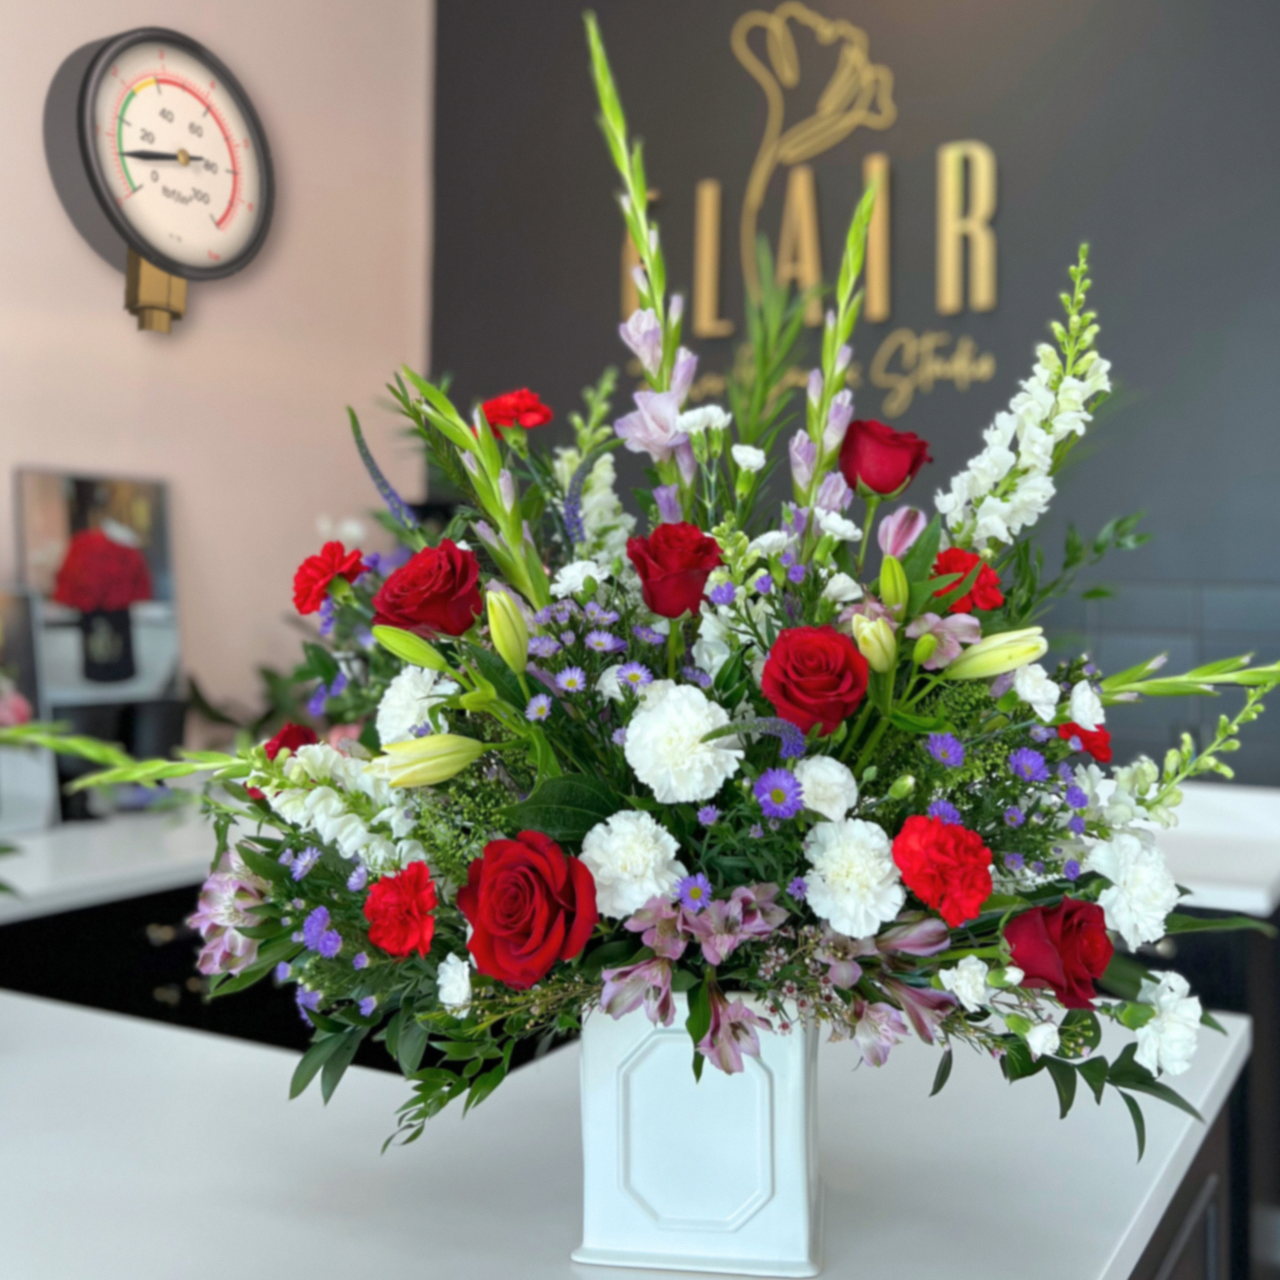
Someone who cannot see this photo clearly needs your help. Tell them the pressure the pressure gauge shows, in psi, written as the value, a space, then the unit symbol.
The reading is 10 psi
